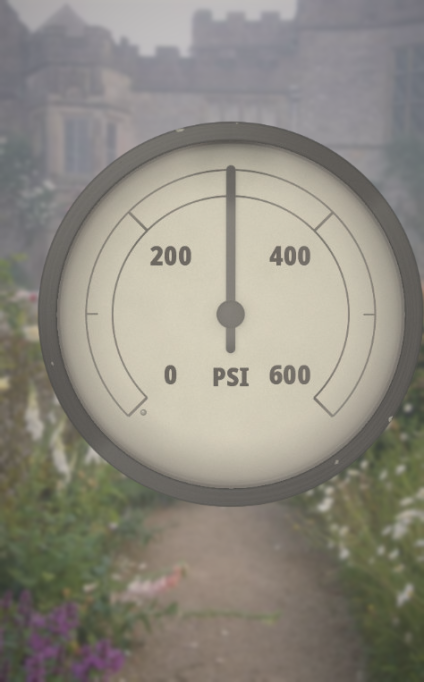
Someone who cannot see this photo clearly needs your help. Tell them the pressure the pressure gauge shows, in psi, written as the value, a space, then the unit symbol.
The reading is 300 psi
